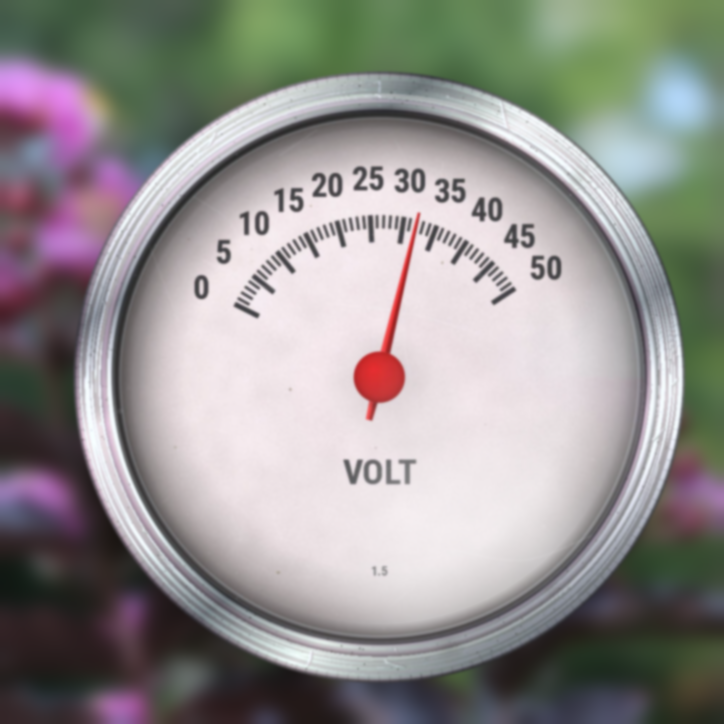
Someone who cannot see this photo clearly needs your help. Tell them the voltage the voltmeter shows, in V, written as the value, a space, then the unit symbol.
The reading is 32 V
